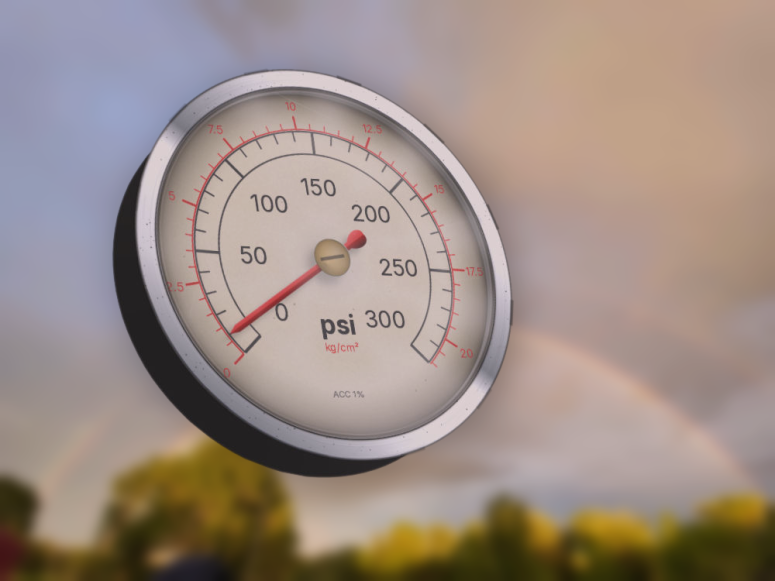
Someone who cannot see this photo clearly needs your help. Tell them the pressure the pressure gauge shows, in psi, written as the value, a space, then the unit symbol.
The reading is 10 psi
